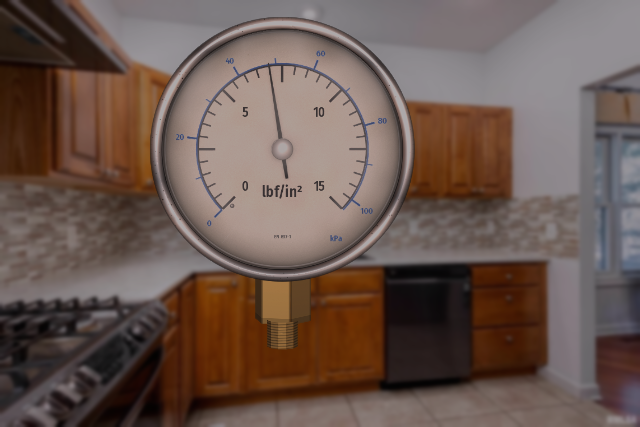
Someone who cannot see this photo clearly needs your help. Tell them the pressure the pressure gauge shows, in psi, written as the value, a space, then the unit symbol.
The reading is 7 psi
